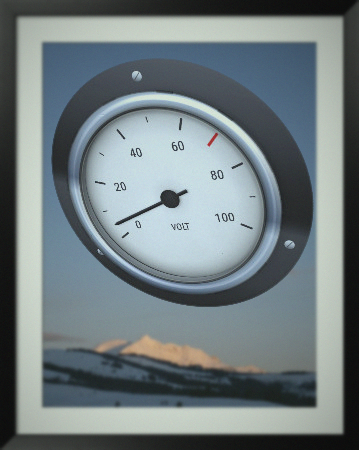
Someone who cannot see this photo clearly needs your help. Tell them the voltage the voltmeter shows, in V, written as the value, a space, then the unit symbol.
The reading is 5 V
